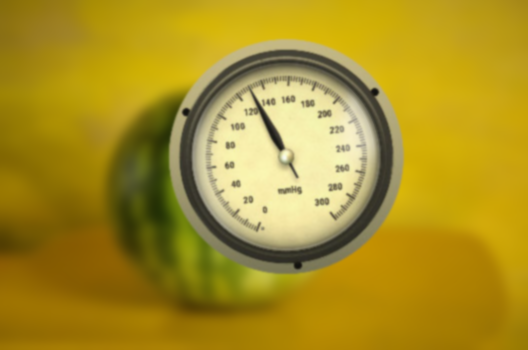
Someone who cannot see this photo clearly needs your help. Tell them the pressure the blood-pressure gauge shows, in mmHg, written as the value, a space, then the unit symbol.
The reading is 130 mmHg
